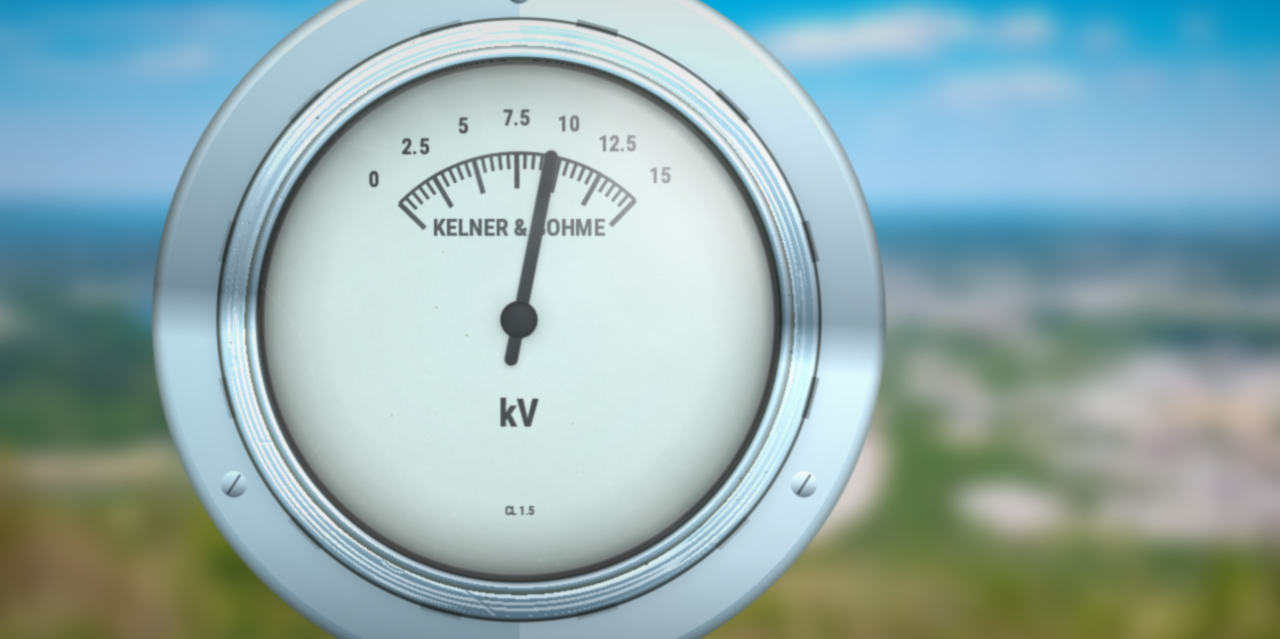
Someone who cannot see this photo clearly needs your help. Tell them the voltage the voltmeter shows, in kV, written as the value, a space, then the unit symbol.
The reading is 9.5 kV
